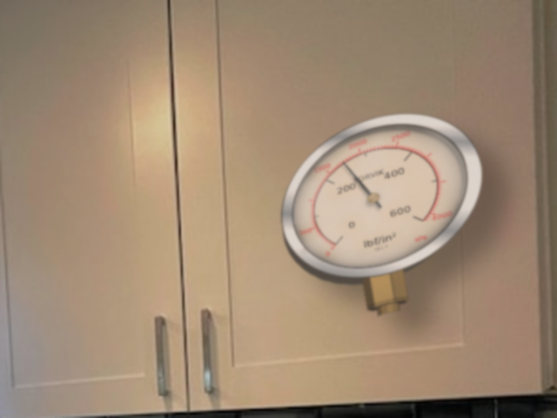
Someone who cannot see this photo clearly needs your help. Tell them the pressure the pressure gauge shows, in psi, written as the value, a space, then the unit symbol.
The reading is 250 psi
